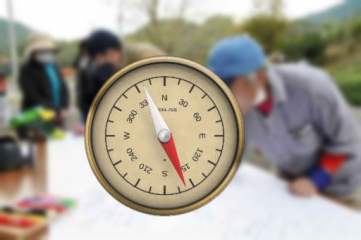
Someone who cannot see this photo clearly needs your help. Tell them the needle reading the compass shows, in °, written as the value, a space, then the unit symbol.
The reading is 157.5 °
